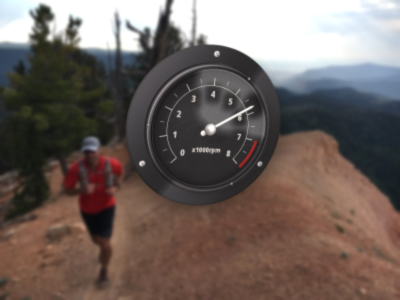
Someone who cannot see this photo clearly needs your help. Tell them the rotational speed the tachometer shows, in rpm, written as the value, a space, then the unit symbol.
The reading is 5750 rpm
